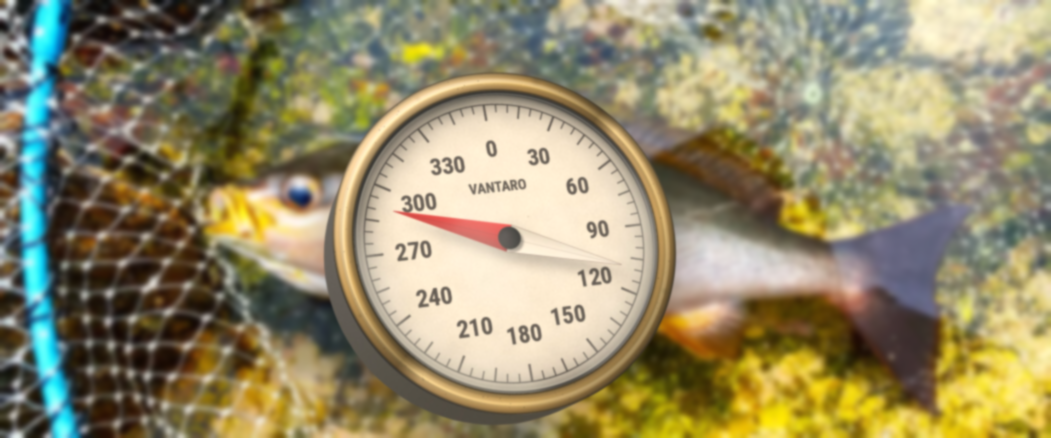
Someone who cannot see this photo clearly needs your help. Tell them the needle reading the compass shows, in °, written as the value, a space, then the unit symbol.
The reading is 290 °
